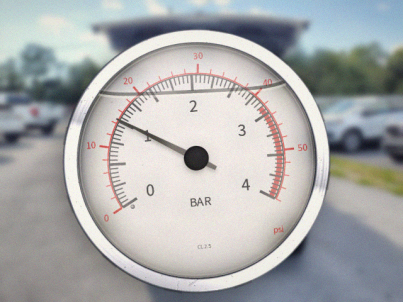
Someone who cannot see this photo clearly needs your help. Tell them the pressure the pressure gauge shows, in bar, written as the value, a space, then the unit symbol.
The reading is 1 bar
